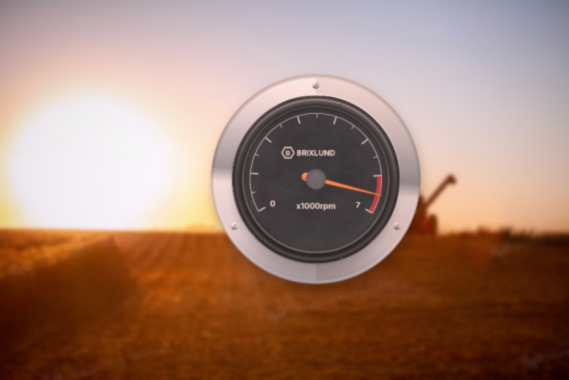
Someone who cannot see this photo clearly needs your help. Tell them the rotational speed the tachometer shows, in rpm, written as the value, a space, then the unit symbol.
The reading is 6500 rpm
